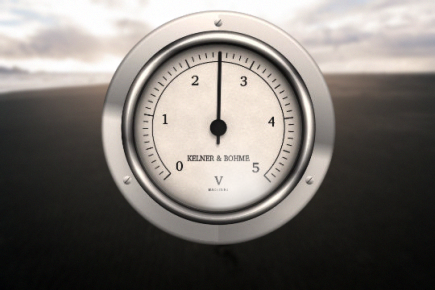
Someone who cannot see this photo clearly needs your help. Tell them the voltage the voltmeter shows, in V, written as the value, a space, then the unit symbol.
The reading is 2.5 V
